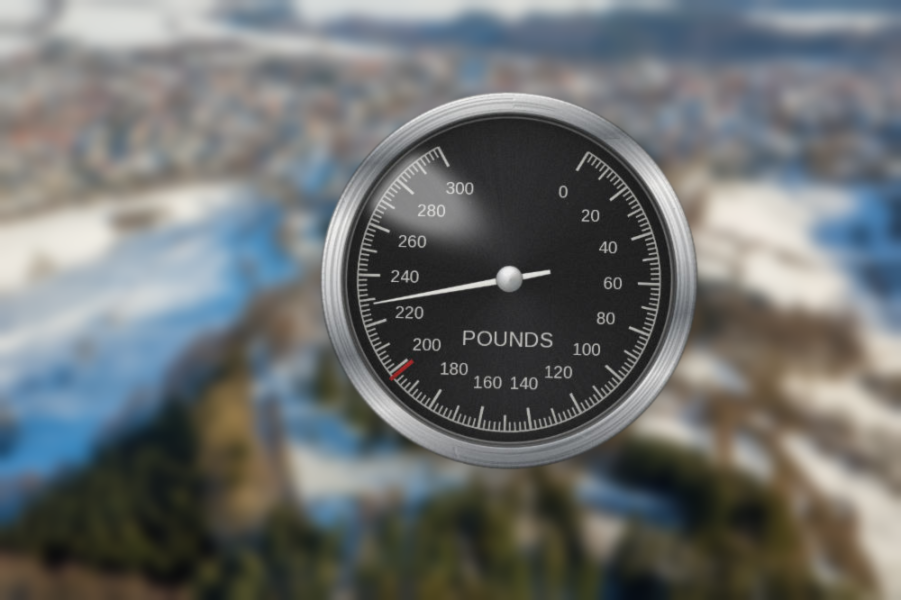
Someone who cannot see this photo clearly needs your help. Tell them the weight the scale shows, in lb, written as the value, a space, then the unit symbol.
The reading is 228 lb
